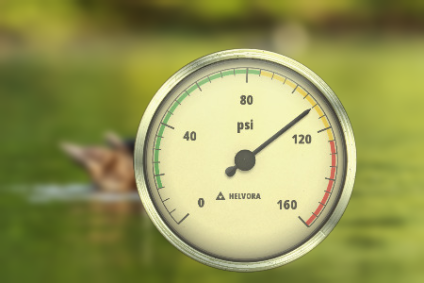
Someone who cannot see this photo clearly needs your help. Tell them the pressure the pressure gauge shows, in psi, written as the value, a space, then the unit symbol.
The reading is 110 psi
